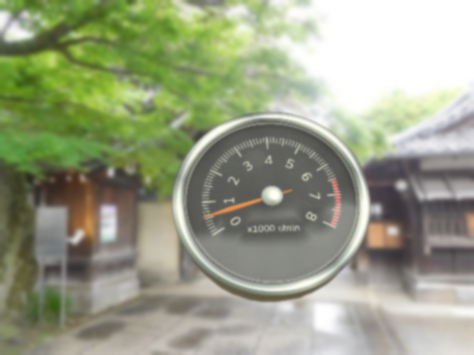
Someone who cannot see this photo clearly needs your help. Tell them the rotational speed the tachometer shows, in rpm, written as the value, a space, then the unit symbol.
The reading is 500 rpm
